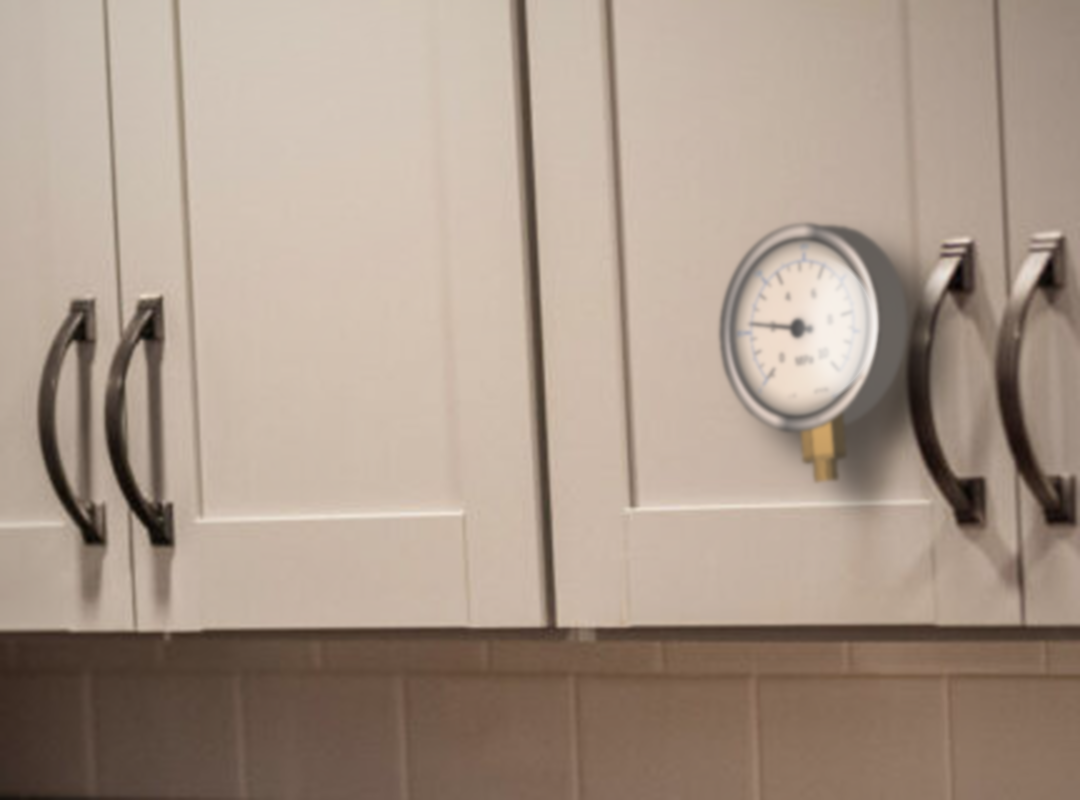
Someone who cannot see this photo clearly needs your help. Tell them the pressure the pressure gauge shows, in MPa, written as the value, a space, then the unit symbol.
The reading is 2 MPa
